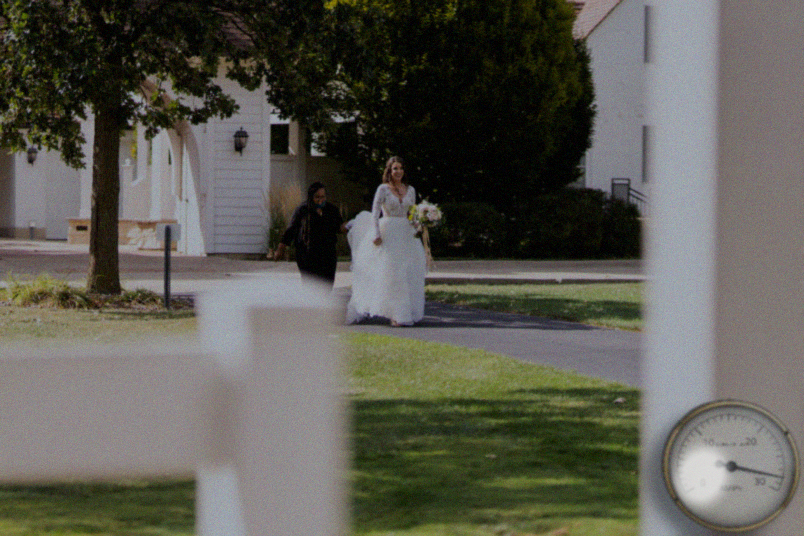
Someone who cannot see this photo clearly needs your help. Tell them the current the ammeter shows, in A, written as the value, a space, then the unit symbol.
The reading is 28 A
